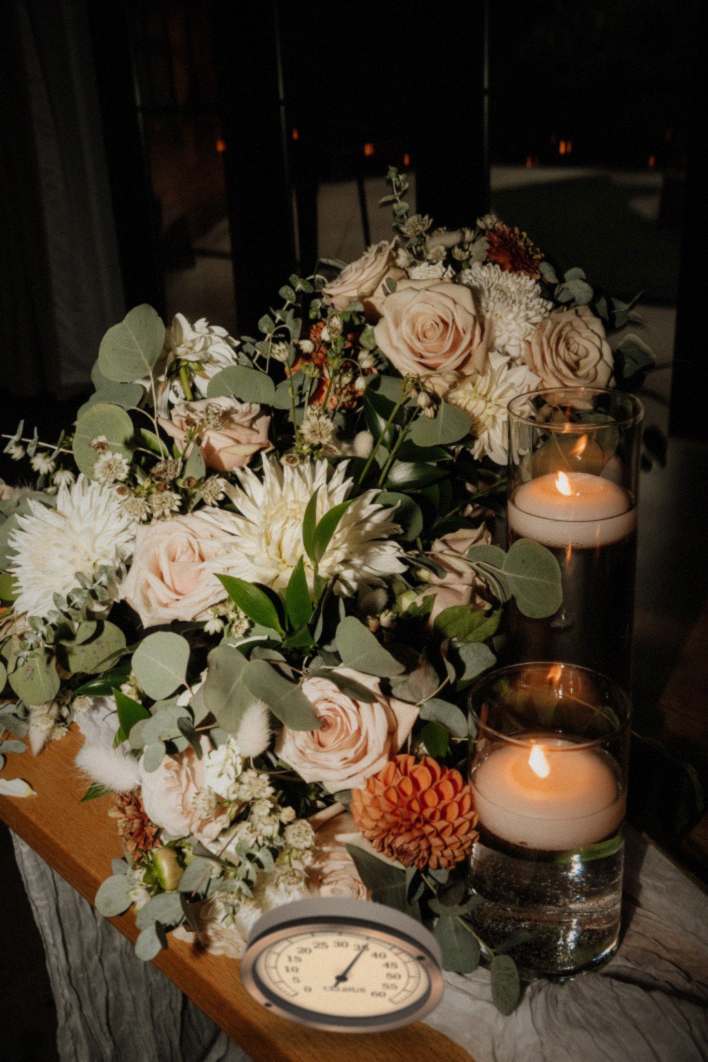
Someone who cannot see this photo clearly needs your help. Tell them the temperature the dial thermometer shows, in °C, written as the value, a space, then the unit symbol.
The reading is 35 °C
